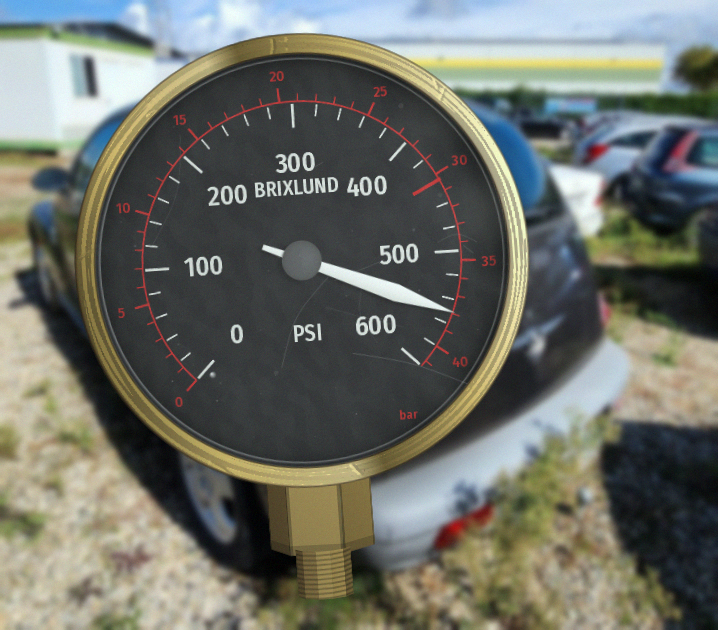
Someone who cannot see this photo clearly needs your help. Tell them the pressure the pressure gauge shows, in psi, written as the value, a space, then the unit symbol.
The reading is 550 psi
